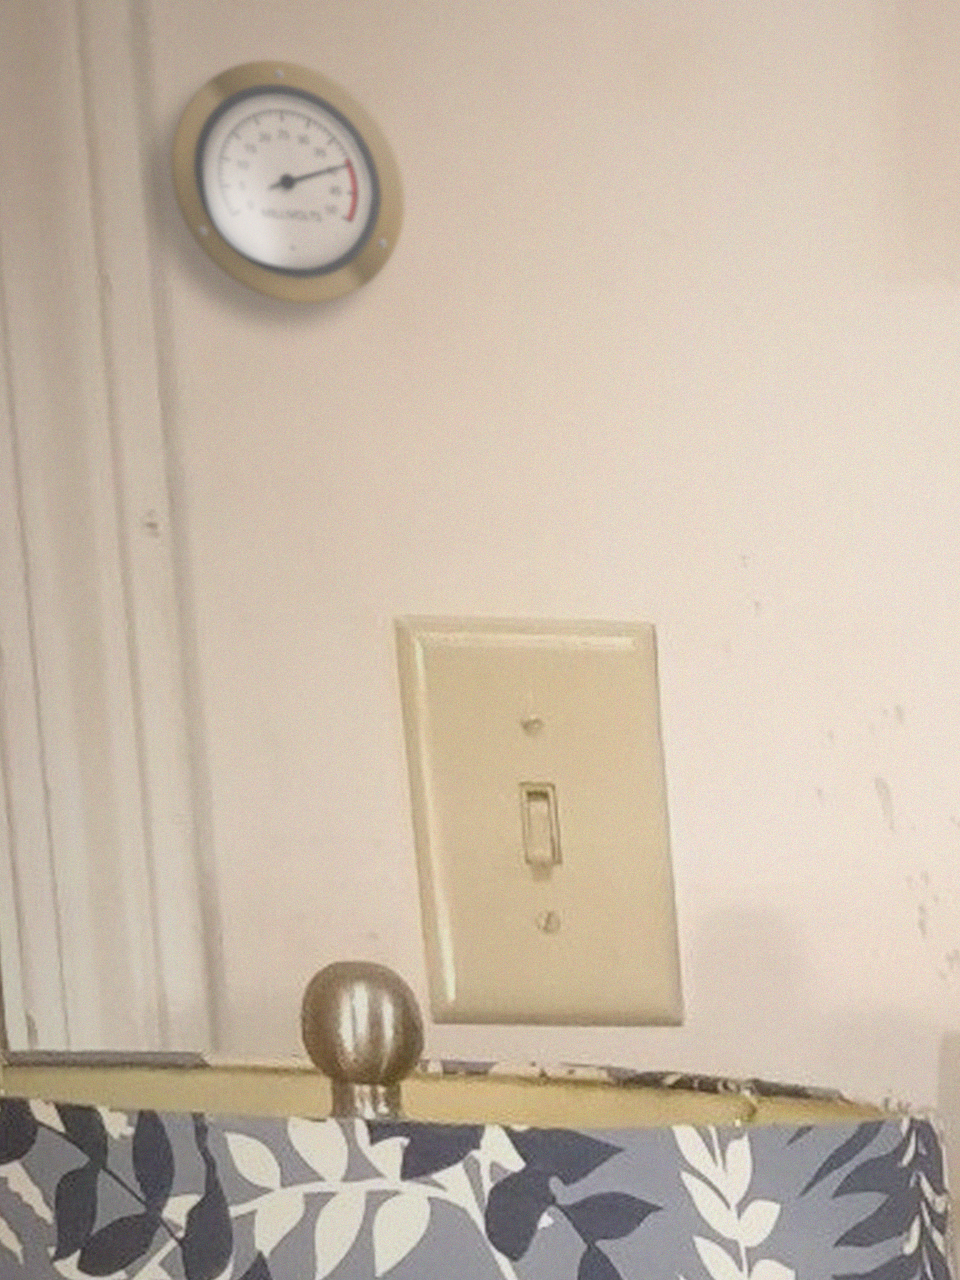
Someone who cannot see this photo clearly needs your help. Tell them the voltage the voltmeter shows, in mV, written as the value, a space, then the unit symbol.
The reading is 40 mV
